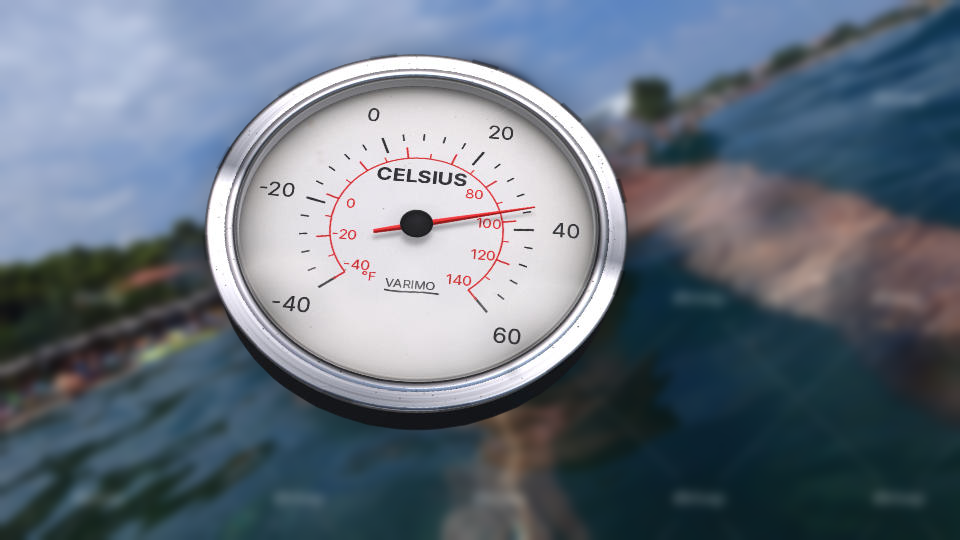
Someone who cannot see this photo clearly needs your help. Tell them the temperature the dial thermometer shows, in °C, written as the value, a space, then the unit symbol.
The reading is 36 °C
